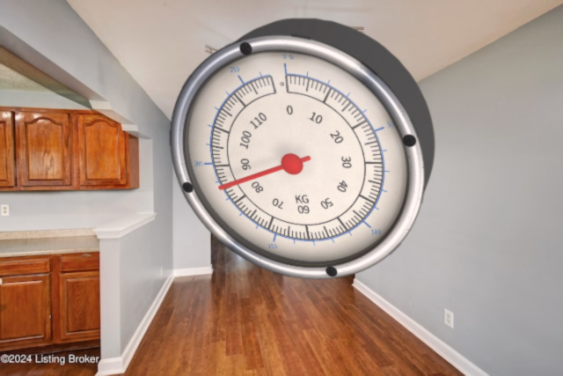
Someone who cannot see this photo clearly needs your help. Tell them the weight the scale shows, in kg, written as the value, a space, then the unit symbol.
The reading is 85 kg
